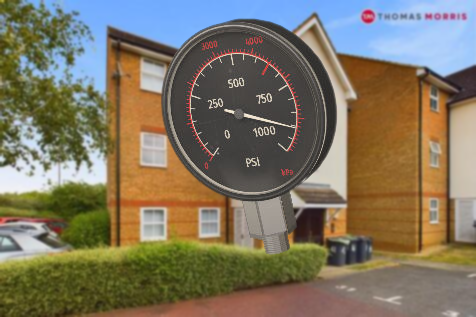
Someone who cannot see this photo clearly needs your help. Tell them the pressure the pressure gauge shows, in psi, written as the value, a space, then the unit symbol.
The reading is 900 psi
